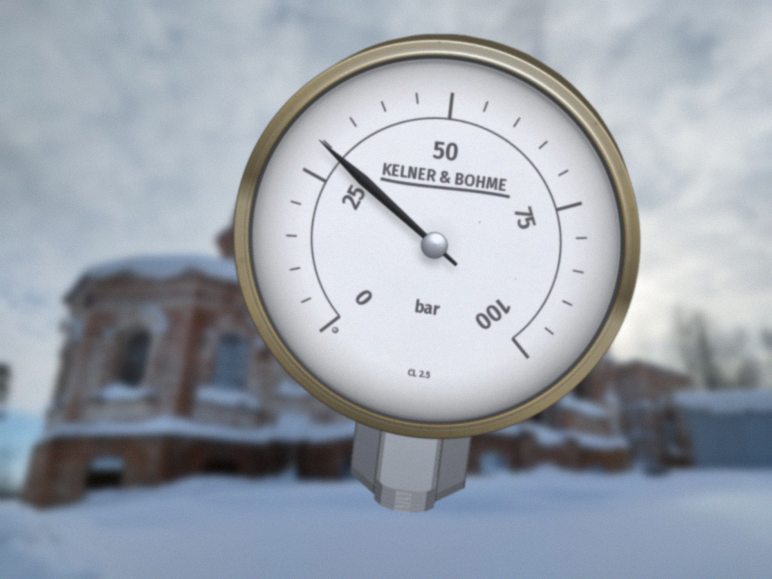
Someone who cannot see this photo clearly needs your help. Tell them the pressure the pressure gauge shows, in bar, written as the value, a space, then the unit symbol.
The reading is 30 bar
